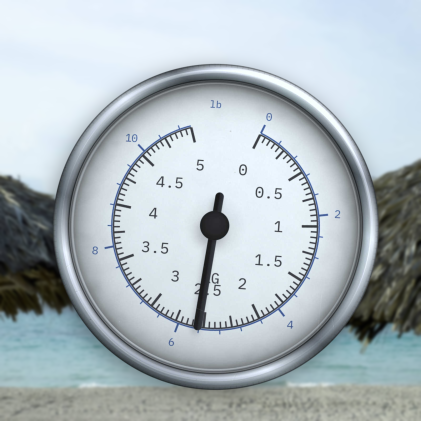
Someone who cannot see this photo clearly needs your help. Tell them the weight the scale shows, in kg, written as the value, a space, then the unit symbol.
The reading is 2.55 kg
